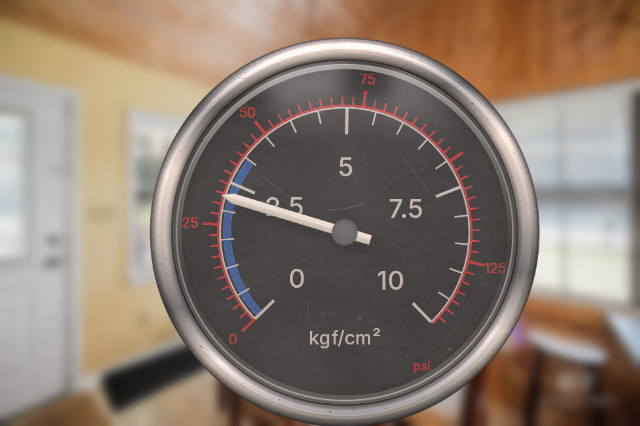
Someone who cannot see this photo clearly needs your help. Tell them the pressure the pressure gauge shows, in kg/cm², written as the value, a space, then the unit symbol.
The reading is 2.25 kg/cm²
